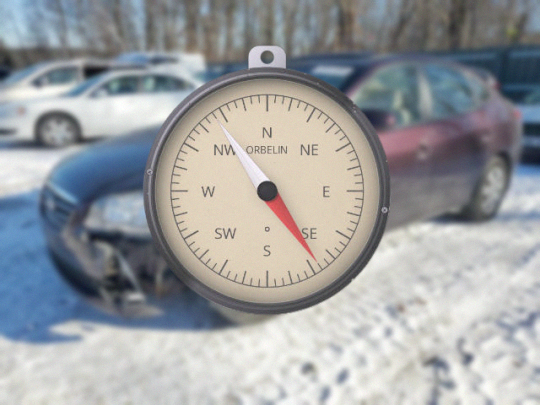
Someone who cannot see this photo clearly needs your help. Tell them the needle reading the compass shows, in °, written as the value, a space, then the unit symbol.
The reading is 145 °
